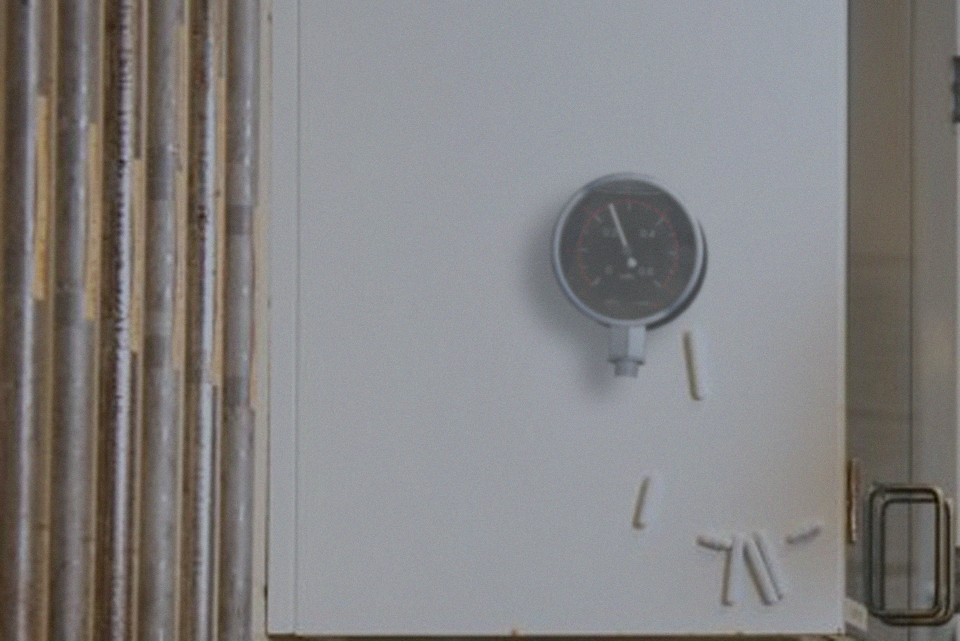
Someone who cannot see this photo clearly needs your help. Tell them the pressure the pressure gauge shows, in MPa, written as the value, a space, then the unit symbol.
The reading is 0.25 MPa
